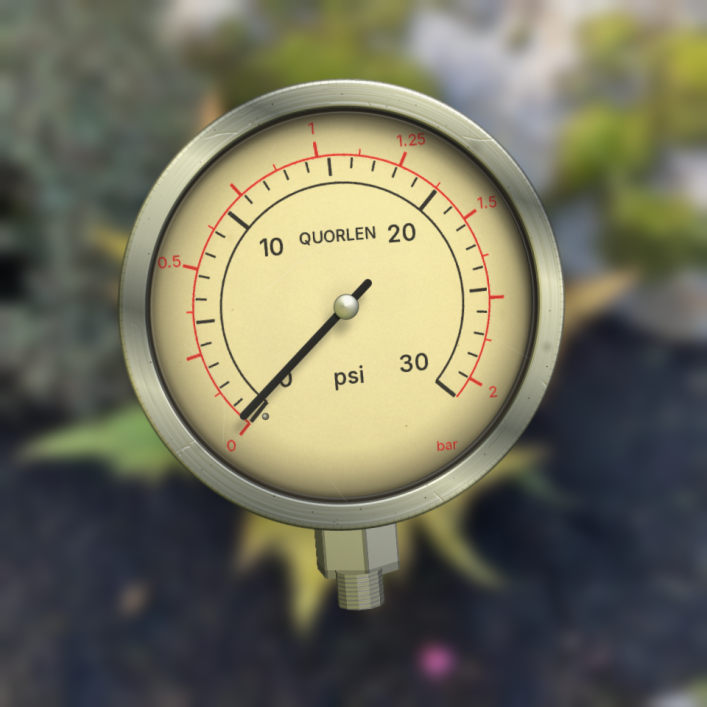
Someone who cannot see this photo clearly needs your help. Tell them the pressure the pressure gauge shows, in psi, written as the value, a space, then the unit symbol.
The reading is 0.5 psi
